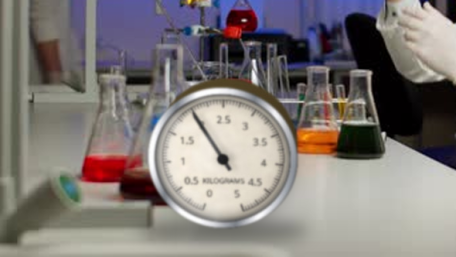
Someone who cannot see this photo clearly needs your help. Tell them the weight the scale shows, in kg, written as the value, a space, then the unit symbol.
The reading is 2 kg
